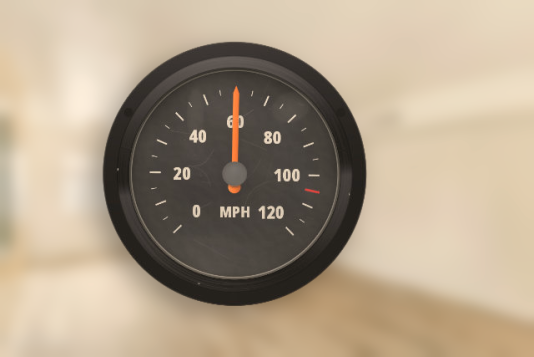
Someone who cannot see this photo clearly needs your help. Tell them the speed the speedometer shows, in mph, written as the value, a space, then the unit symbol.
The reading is 60 mph
